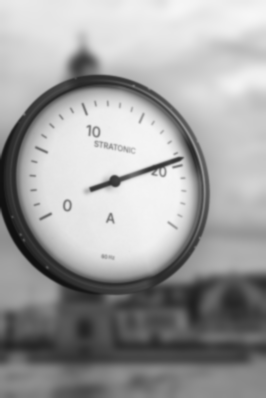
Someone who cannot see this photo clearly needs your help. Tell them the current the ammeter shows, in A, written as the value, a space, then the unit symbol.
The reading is 19.5 A
